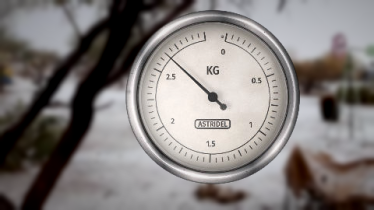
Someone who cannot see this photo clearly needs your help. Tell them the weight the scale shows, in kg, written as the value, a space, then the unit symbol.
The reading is 2.65 kg
